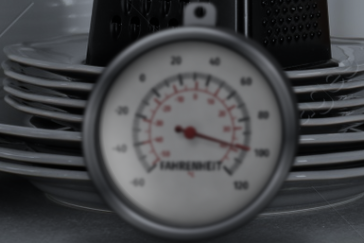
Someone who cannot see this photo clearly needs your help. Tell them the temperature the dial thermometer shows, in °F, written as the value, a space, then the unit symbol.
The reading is 100 °F
